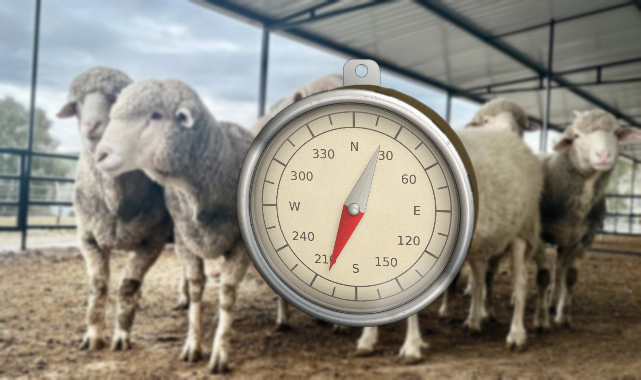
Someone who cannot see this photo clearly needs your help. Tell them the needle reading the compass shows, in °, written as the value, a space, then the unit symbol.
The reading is 202.5 °
